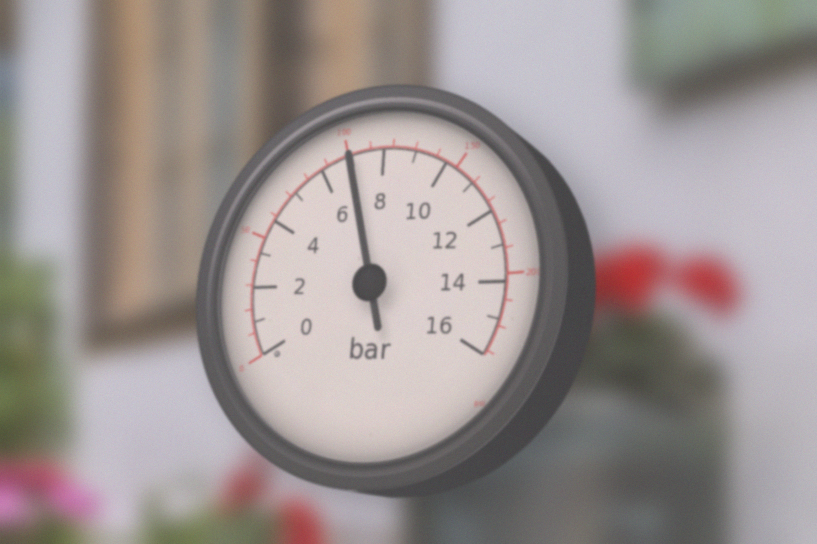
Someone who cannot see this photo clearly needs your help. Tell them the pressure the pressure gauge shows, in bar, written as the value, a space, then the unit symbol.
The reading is 7 bar
